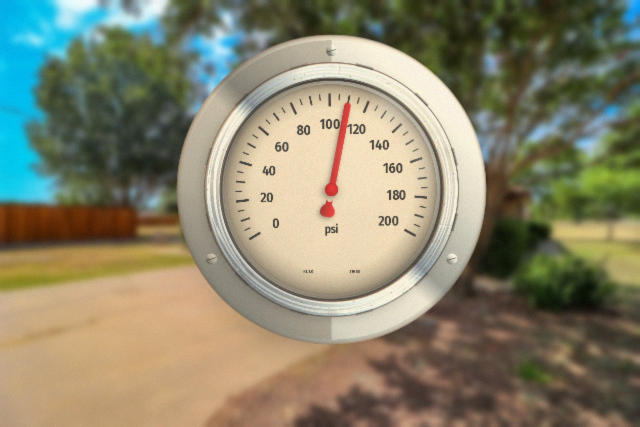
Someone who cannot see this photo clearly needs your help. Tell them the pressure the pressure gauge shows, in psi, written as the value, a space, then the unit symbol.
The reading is 110 psi
